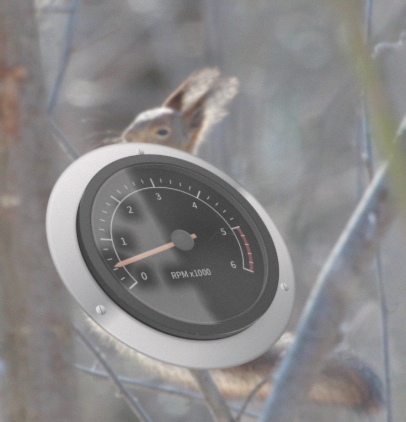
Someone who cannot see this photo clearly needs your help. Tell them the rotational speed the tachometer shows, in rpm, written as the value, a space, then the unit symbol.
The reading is 400 rpm
